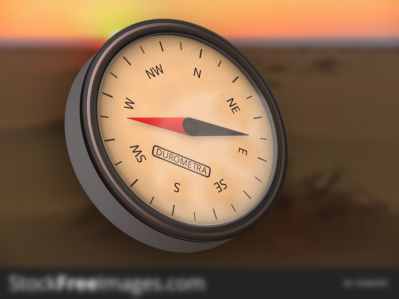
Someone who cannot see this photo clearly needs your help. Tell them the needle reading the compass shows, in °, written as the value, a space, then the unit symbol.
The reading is 255 °
